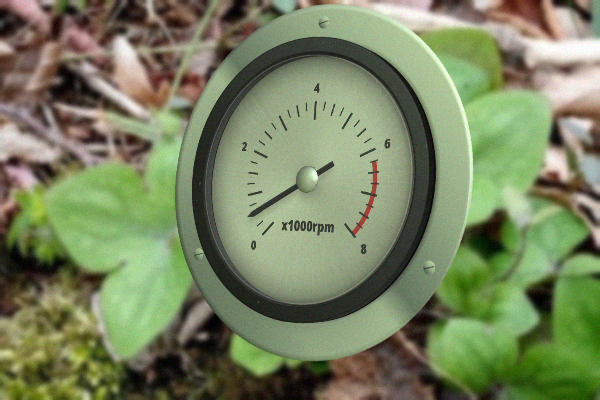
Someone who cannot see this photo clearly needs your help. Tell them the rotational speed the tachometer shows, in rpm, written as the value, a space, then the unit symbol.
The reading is 500 rpm
